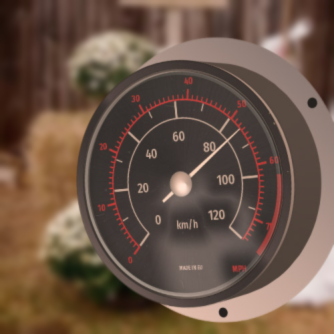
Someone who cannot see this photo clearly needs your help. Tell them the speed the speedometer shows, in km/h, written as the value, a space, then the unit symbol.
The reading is 85 km/h
